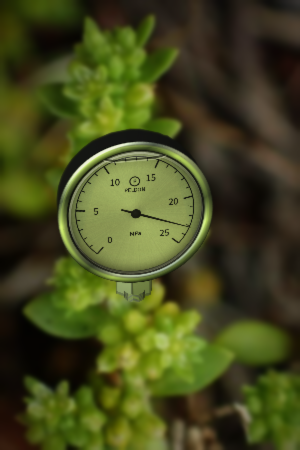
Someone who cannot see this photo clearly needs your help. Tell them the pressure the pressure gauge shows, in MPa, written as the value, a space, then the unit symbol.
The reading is 23 MPa
